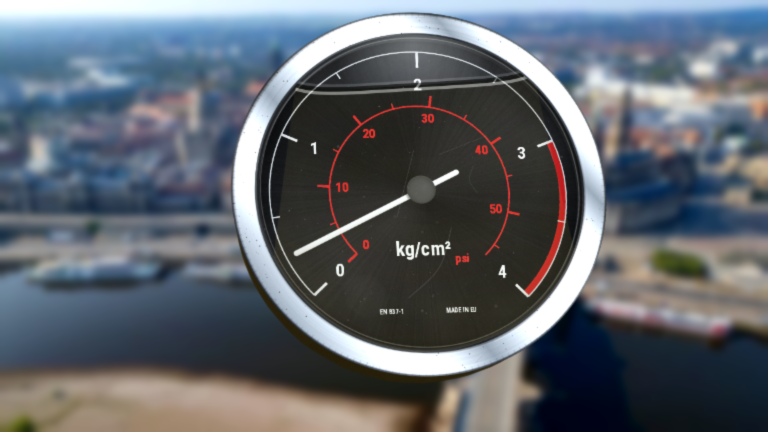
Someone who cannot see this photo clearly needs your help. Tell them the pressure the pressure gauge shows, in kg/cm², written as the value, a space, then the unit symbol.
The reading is 0.25 kg/cm²
